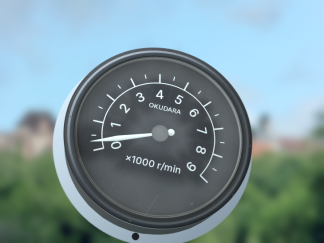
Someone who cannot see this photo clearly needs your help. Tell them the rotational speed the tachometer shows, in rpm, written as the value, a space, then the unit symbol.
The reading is 250 rpm
